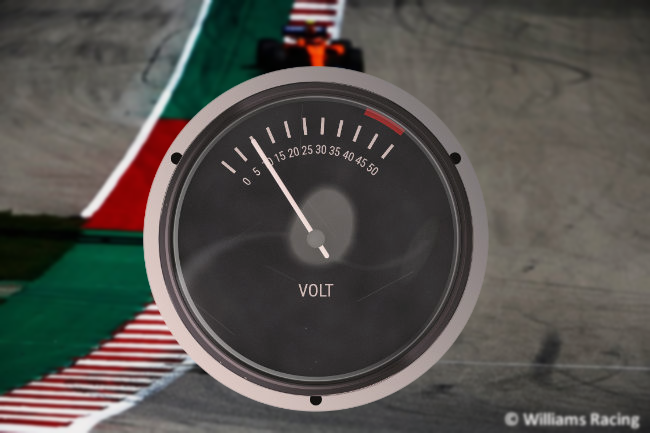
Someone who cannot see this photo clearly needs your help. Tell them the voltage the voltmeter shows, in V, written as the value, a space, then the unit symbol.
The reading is 10 V
